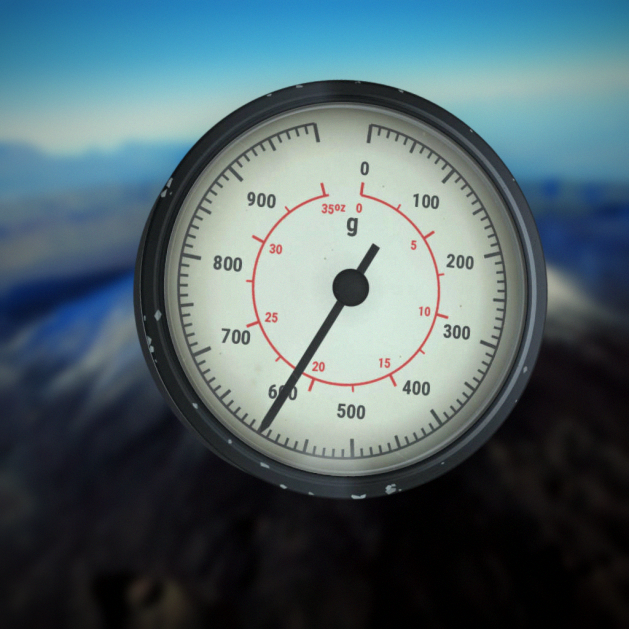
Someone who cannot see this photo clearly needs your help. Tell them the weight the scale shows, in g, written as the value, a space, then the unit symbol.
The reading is 600 g
